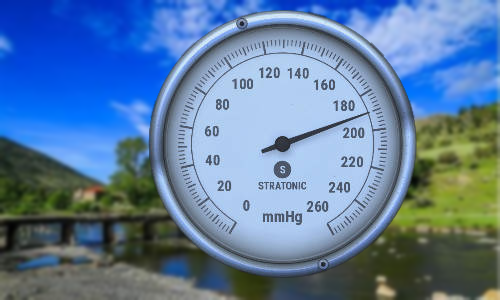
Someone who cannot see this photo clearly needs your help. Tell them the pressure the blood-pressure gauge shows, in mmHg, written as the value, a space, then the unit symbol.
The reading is 190 mmHg
